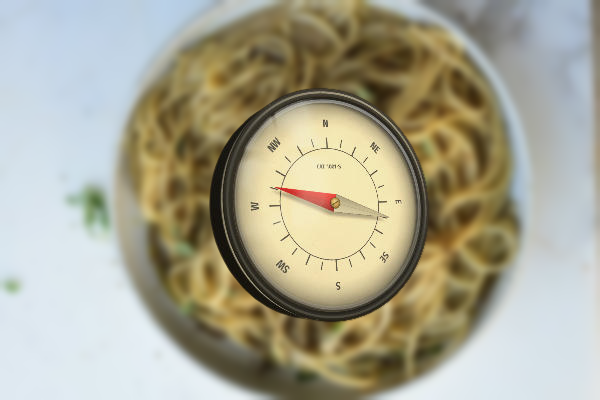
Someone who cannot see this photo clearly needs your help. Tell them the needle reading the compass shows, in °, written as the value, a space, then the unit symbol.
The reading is 285 °
